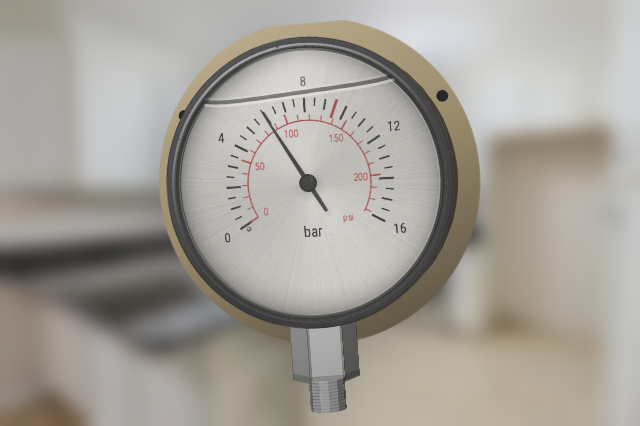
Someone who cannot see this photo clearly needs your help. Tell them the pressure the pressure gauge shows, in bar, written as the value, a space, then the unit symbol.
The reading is 6 bar
